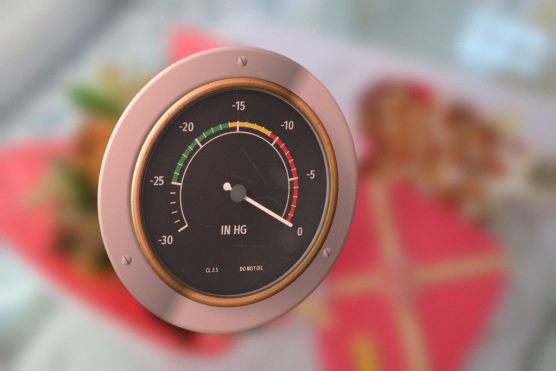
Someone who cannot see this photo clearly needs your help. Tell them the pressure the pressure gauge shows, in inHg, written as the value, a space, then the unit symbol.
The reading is 0 inHg
